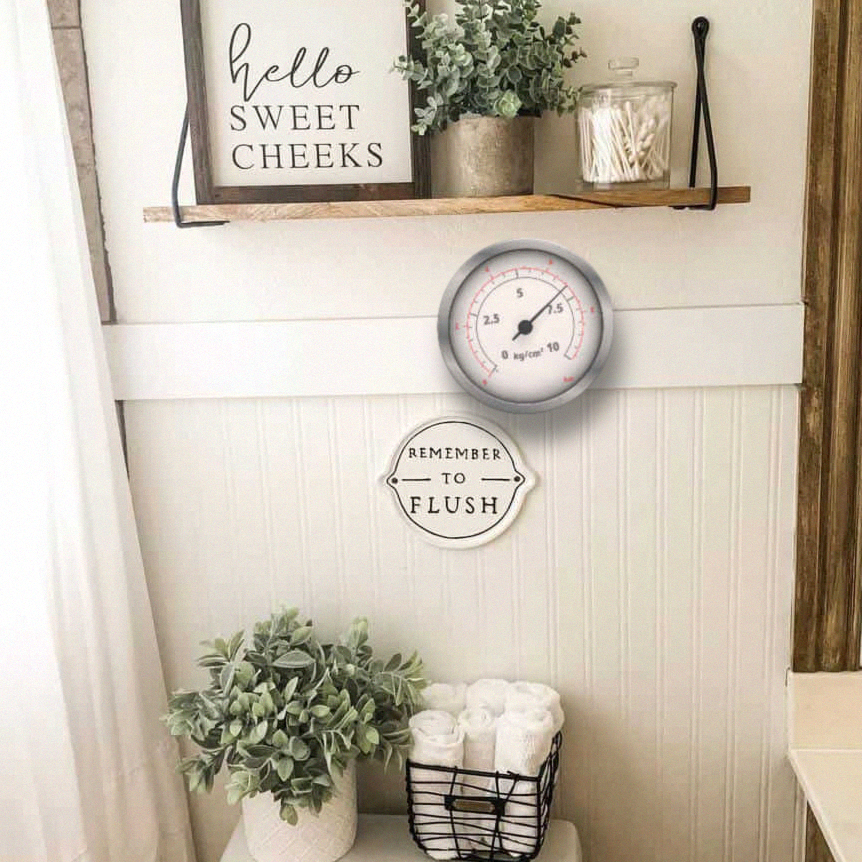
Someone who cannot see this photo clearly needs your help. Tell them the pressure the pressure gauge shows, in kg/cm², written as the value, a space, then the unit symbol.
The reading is 7 kg/cm²
